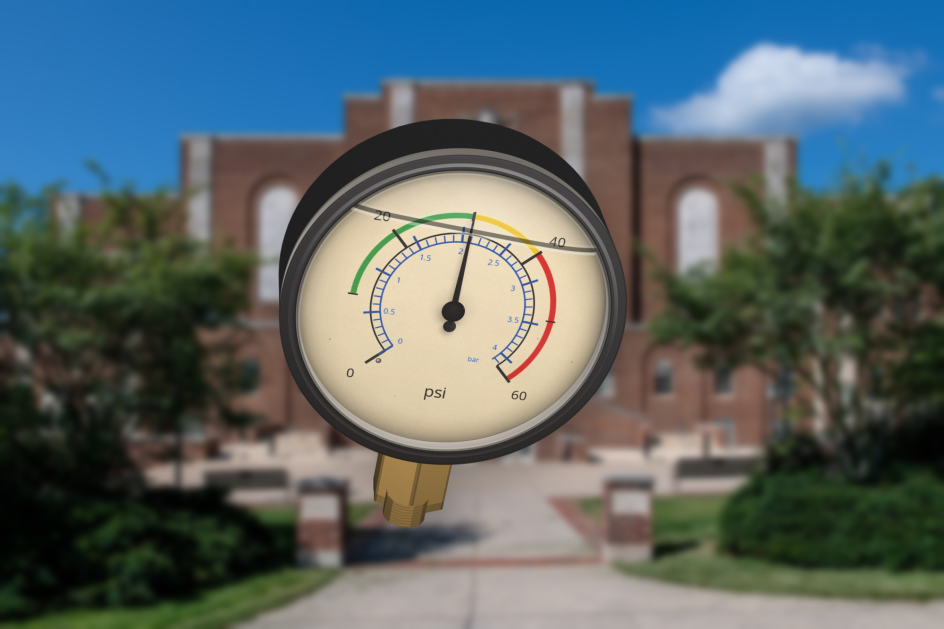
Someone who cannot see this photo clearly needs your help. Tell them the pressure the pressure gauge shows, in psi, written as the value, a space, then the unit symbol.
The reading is 30 psi
